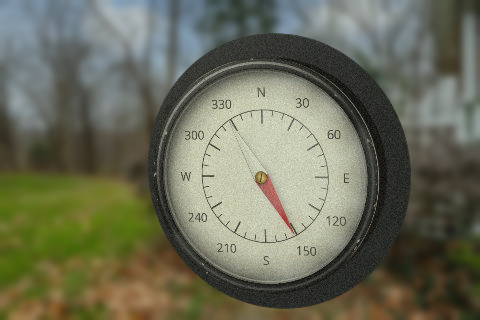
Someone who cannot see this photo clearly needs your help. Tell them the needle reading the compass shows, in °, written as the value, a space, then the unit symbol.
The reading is 150 °
